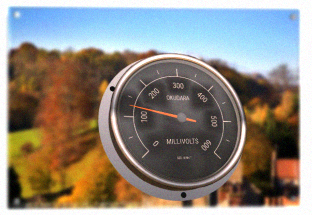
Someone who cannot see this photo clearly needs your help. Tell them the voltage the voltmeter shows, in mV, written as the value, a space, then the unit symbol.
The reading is 125 mV
